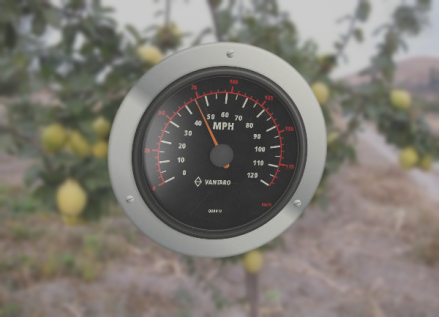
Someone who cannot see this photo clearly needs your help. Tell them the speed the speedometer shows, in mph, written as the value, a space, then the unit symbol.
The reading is 45 mph
